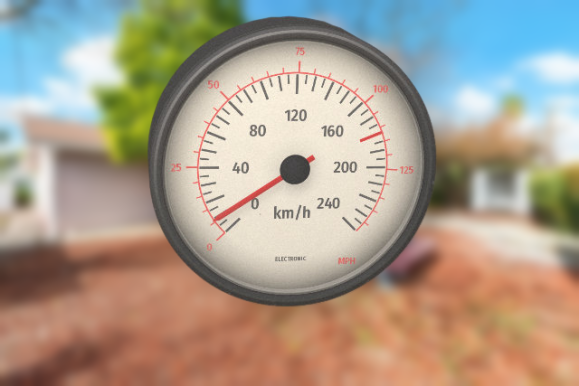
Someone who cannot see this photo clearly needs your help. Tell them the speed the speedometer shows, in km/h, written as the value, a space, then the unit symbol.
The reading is 10 km/h
